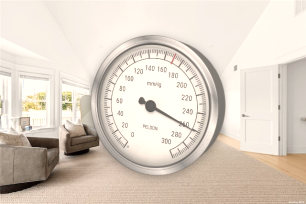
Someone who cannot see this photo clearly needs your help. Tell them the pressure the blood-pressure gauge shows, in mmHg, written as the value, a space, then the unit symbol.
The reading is 260 mmHg
